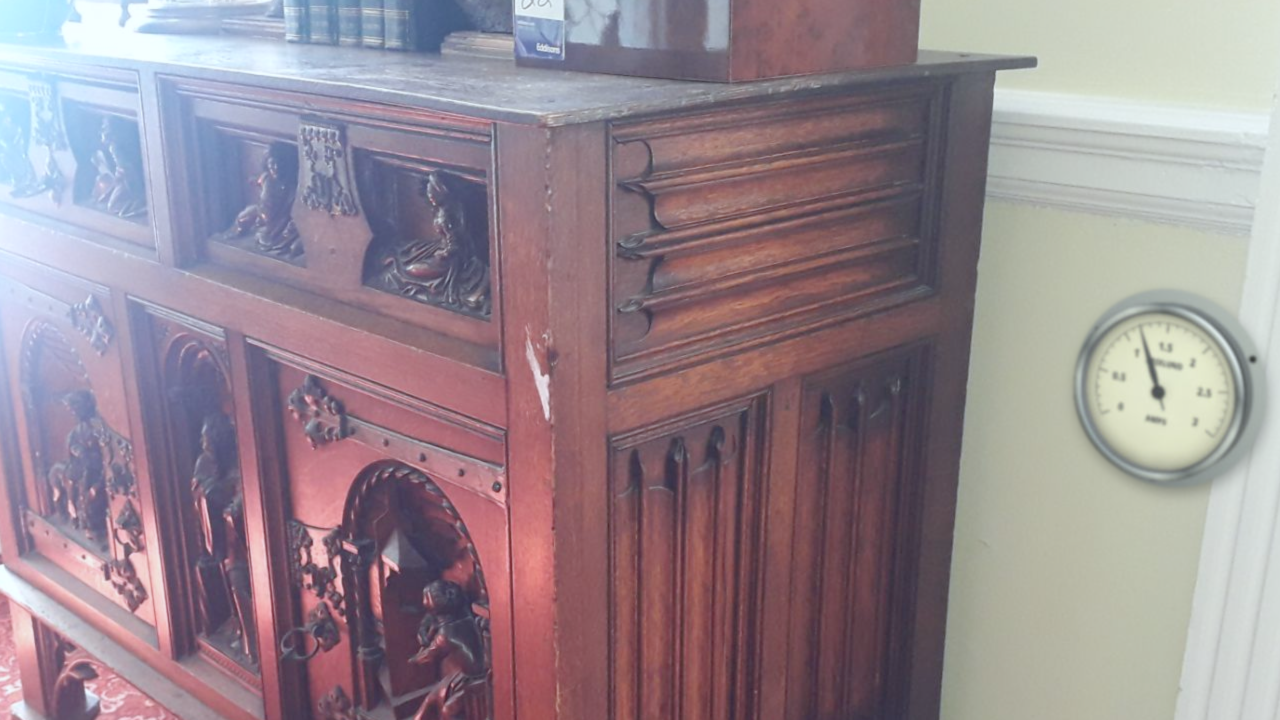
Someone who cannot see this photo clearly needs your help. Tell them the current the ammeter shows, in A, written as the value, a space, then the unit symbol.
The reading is 1.2 A
